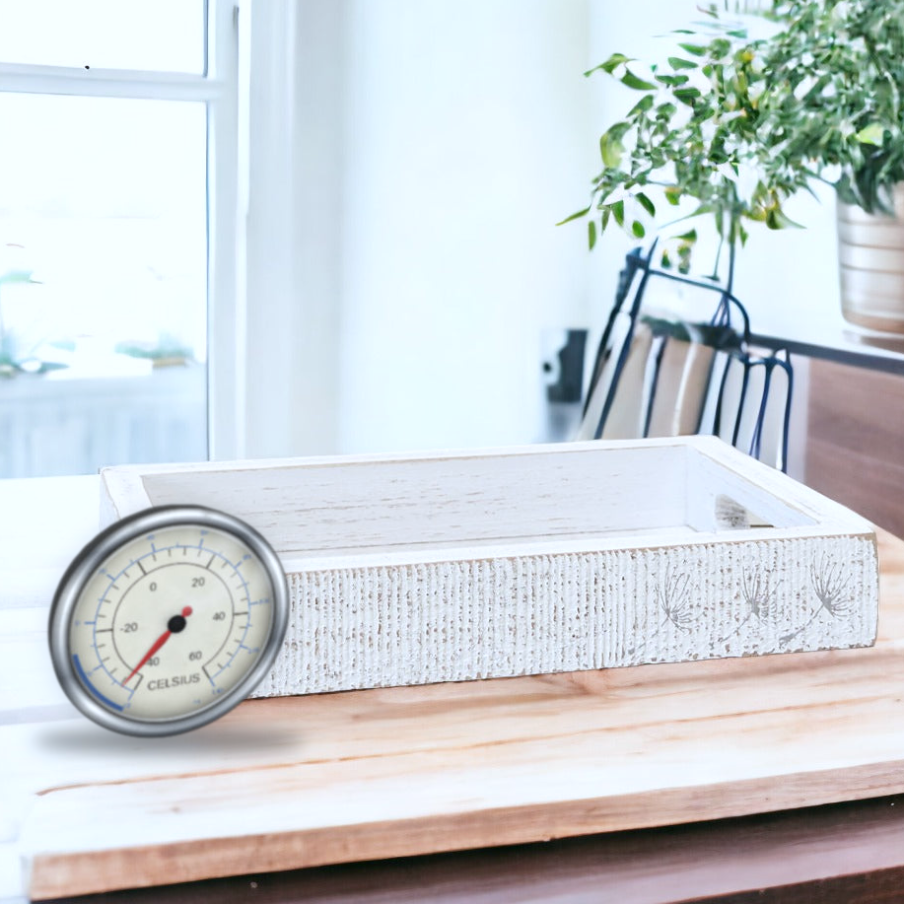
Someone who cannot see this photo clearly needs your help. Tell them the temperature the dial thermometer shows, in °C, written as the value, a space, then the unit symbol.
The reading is -36 °C
